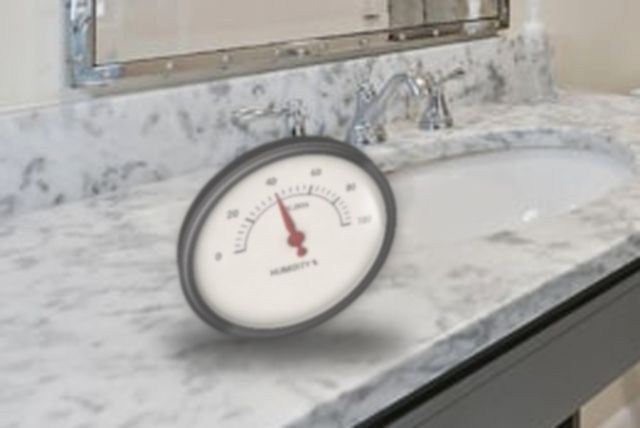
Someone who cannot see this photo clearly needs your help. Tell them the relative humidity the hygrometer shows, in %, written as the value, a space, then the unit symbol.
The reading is 40 %
